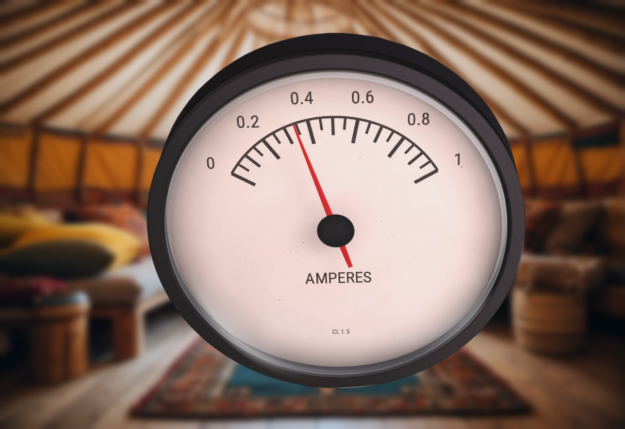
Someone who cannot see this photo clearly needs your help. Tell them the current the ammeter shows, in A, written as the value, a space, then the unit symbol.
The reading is 0.35 A
